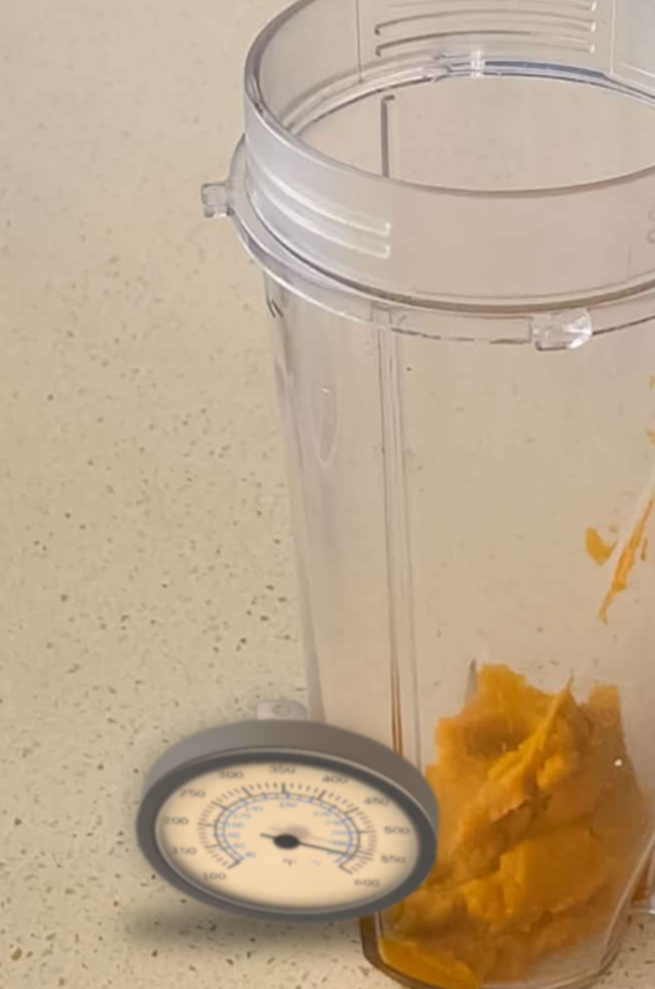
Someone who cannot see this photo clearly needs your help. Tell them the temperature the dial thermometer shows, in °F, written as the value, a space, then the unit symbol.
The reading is 550 °F
